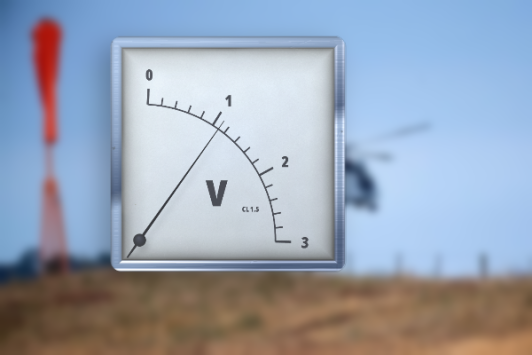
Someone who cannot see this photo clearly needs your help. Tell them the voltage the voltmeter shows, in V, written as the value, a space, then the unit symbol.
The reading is 1.1 V
